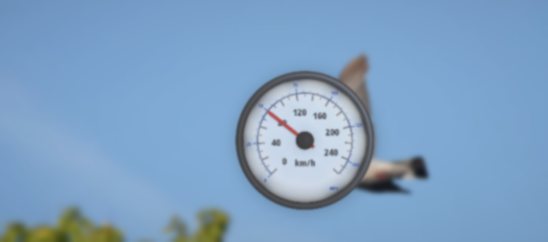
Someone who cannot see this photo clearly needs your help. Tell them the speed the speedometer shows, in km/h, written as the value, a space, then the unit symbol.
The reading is 80 km/h
